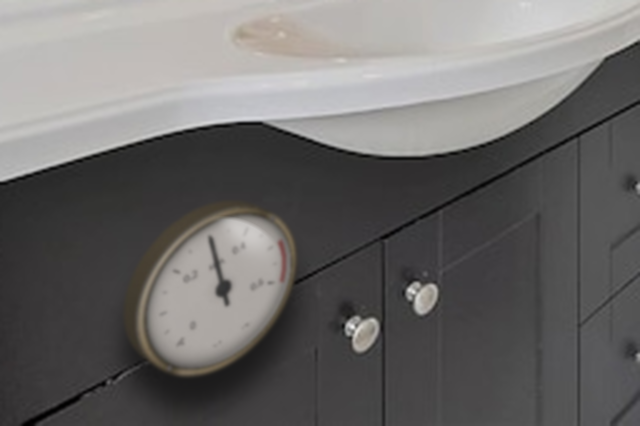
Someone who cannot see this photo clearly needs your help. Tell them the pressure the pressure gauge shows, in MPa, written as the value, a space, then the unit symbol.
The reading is 0.3 MPa
